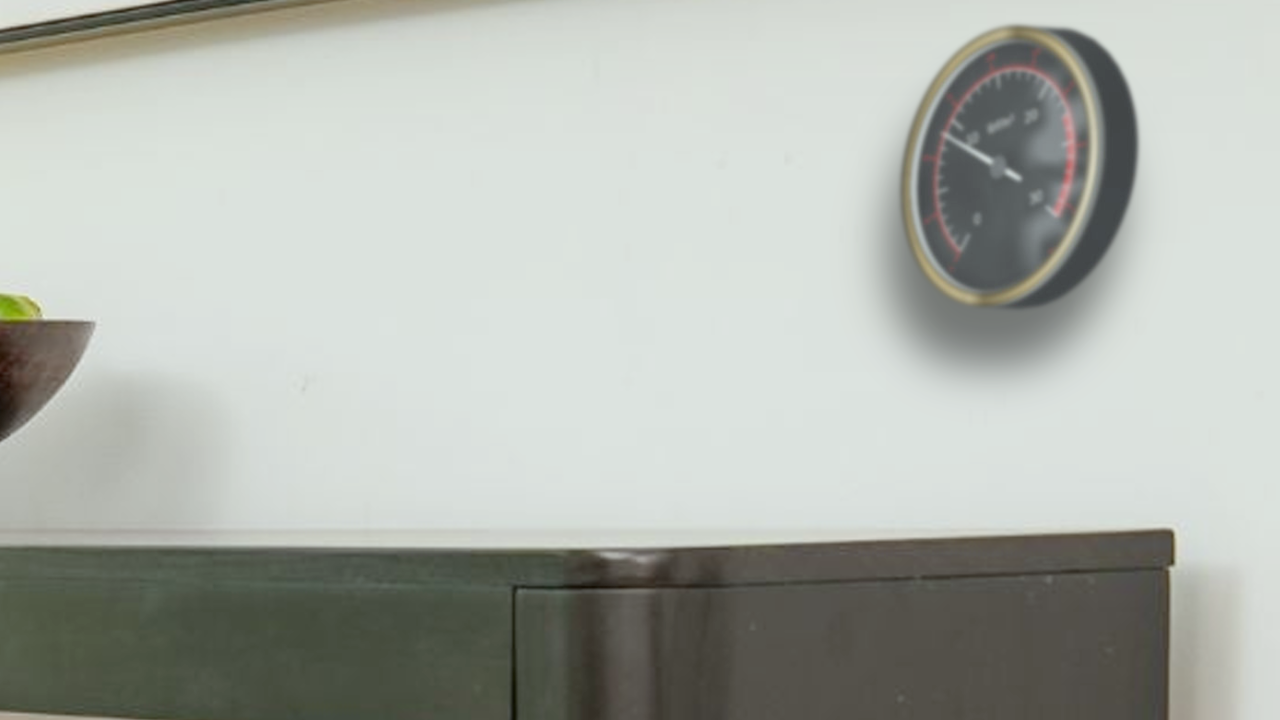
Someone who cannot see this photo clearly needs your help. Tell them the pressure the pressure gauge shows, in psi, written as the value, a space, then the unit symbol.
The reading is 9 psi
